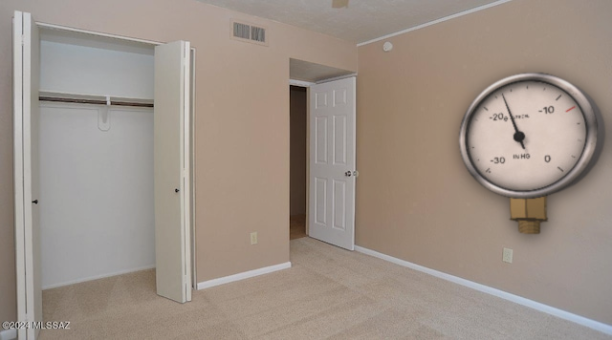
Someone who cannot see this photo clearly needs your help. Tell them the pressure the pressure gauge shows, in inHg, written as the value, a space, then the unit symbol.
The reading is -17 inHg
